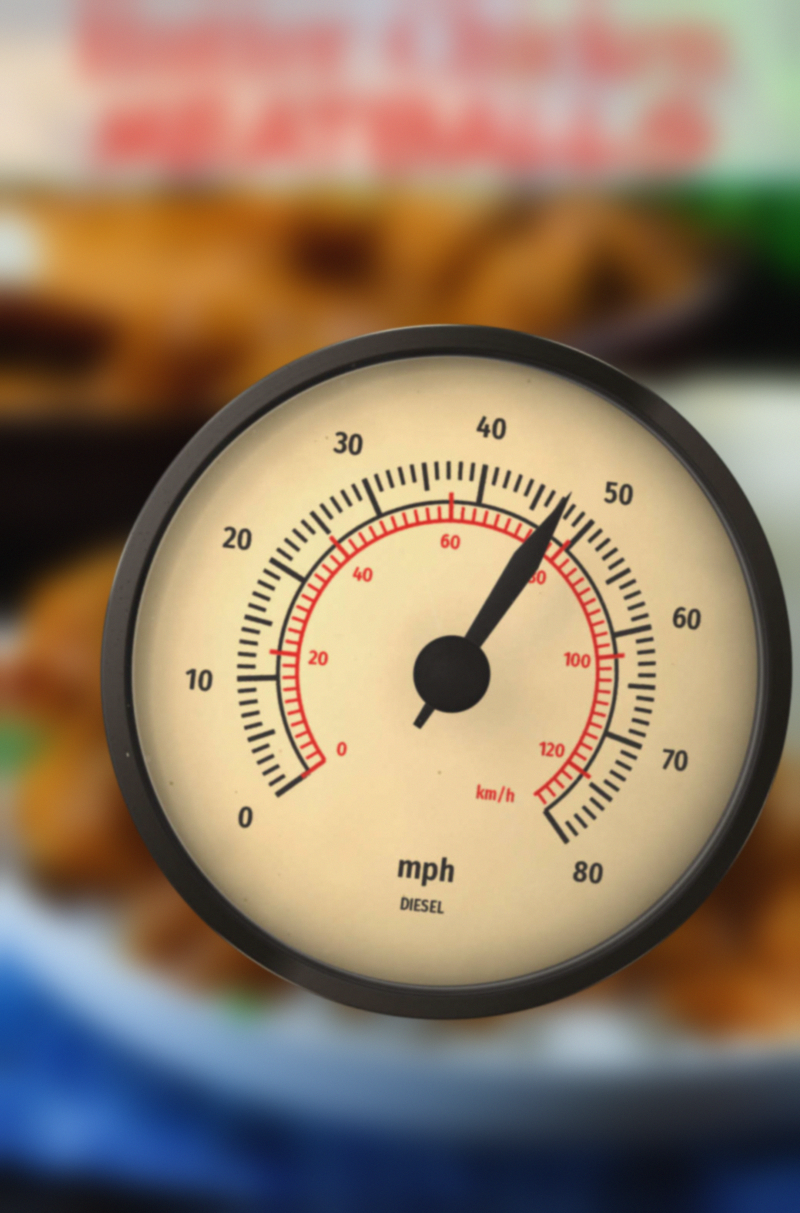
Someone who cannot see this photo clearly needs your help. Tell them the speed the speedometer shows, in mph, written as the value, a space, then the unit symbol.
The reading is 47 mph
